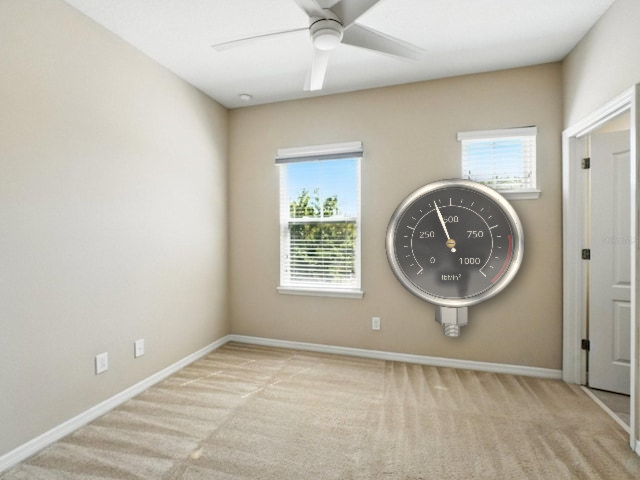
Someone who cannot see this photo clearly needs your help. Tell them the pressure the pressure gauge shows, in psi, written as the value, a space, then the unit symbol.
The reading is 425 psi
